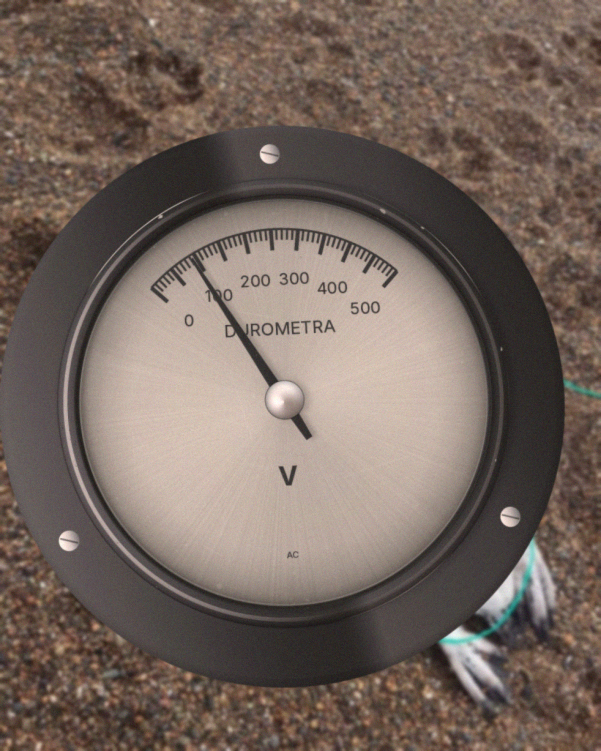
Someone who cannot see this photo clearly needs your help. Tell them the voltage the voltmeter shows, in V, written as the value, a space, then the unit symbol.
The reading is 90 V
